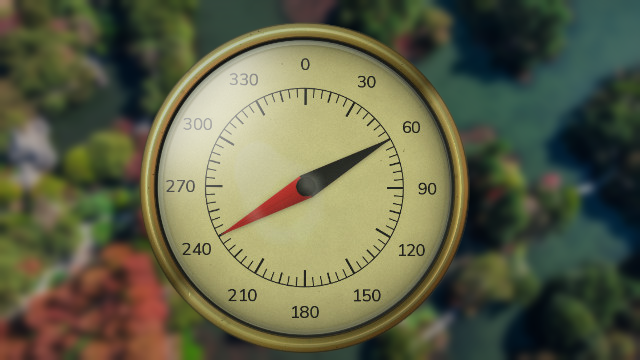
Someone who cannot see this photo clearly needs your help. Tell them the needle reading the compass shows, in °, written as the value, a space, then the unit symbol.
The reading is 240 °
